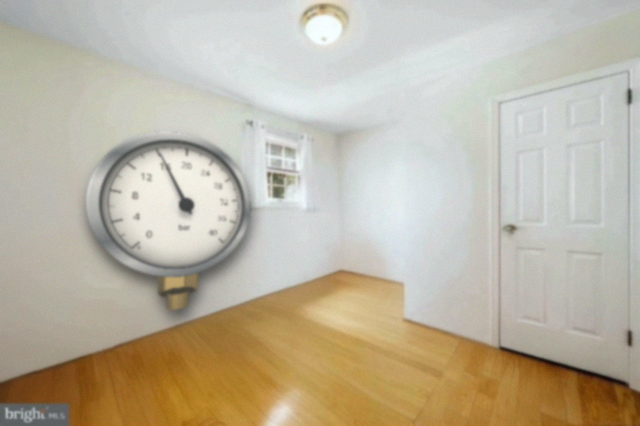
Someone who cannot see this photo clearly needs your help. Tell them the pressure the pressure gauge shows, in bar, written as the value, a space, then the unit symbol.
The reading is 16 bar
